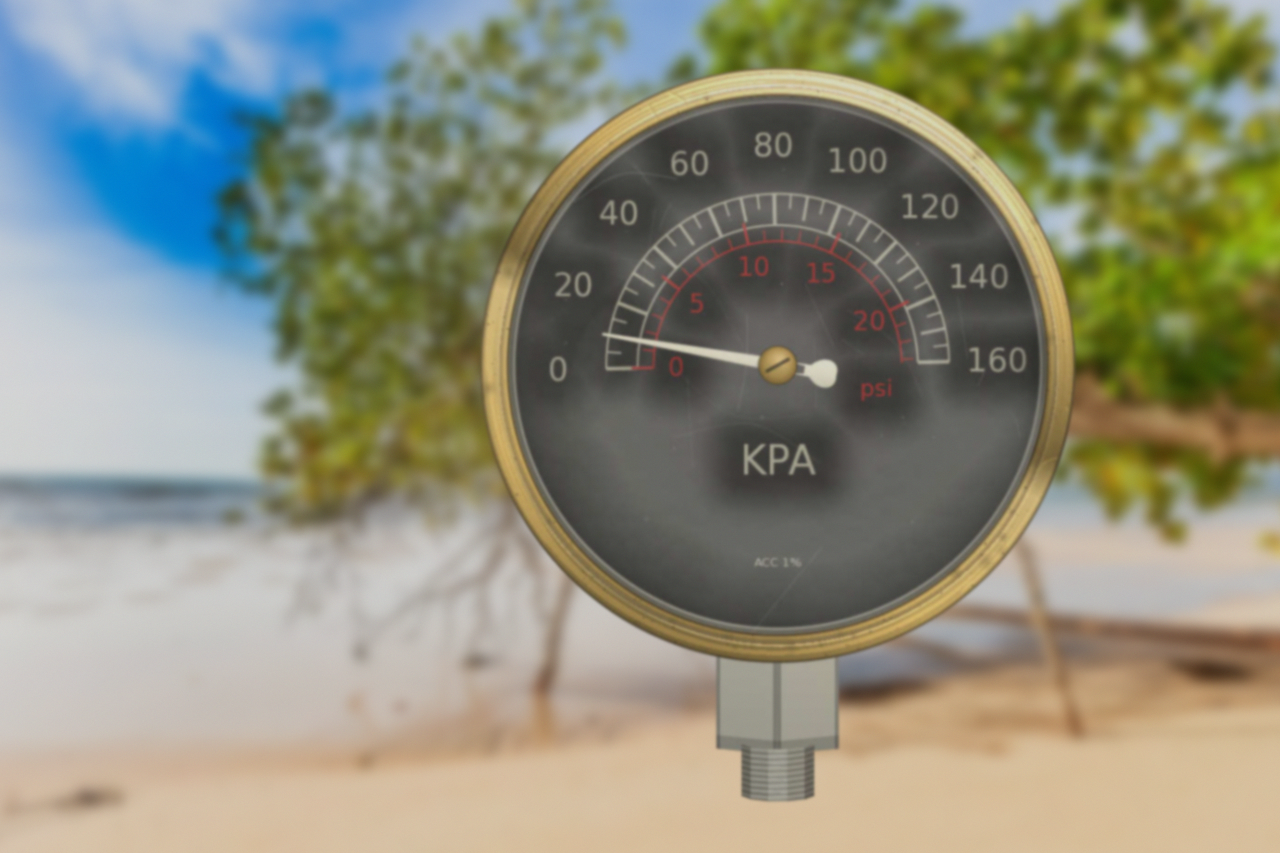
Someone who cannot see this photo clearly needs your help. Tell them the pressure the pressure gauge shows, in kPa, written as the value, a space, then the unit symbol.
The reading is 10 kPa
